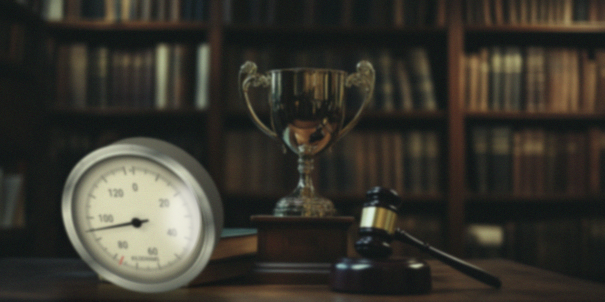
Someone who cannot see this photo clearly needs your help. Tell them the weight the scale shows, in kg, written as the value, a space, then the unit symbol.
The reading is 95 kg
